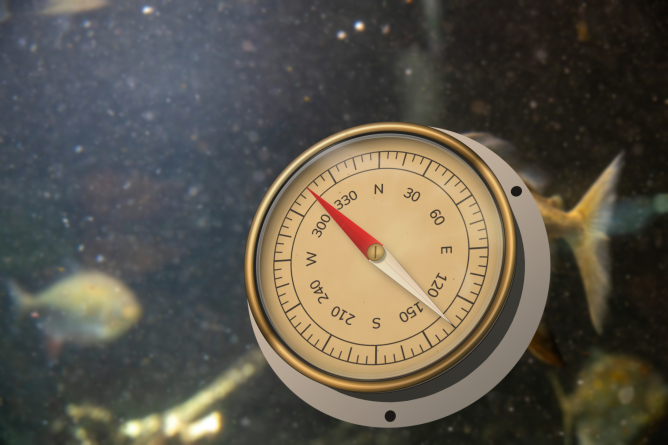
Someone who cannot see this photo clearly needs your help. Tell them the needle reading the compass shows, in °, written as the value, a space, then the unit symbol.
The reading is 315 °
